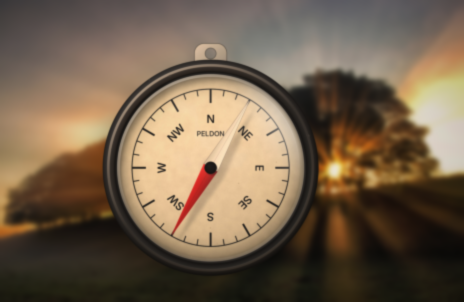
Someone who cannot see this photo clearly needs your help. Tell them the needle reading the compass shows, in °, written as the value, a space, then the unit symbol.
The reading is 210 °
